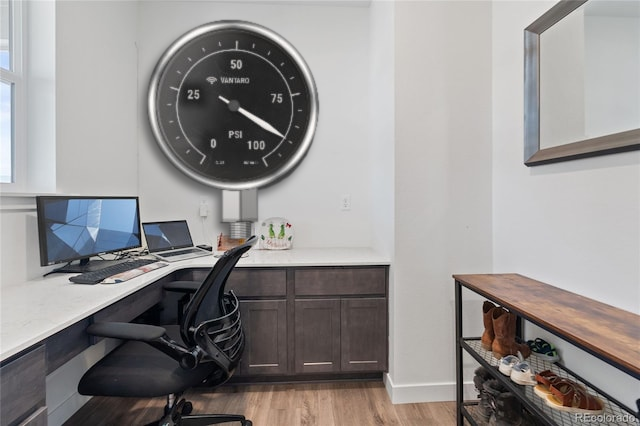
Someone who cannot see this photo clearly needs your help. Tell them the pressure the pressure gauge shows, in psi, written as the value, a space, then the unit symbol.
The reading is 90 psi
